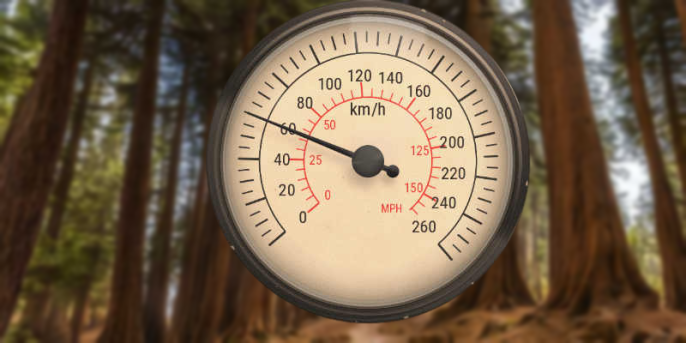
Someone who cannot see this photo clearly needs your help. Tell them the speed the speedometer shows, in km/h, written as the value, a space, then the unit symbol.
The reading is 60 km/h
